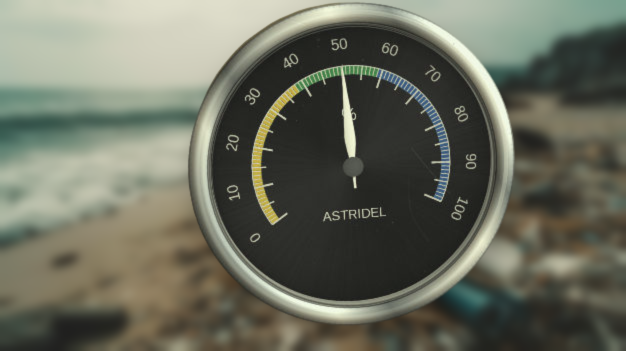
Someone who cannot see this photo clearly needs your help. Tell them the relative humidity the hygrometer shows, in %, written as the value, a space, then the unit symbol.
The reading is 50 %
